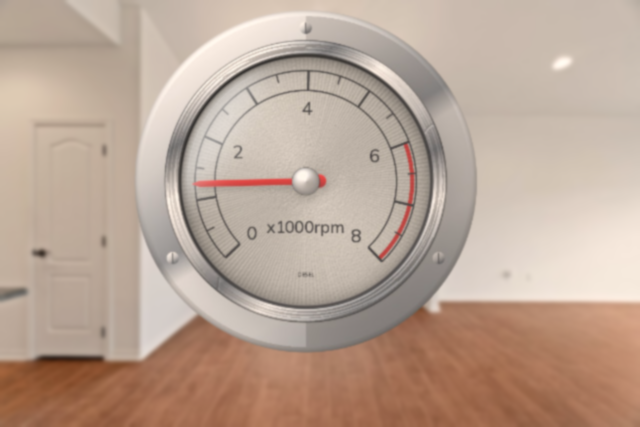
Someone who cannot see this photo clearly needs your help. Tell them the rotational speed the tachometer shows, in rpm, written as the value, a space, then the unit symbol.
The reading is 1250 rpm
